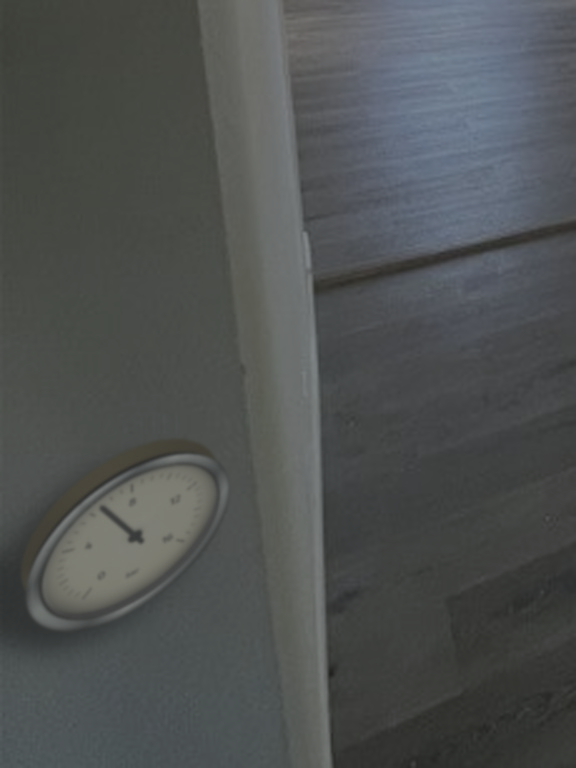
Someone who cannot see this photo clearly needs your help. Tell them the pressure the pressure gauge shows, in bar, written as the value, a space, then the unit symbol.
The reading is 6.5 bar
